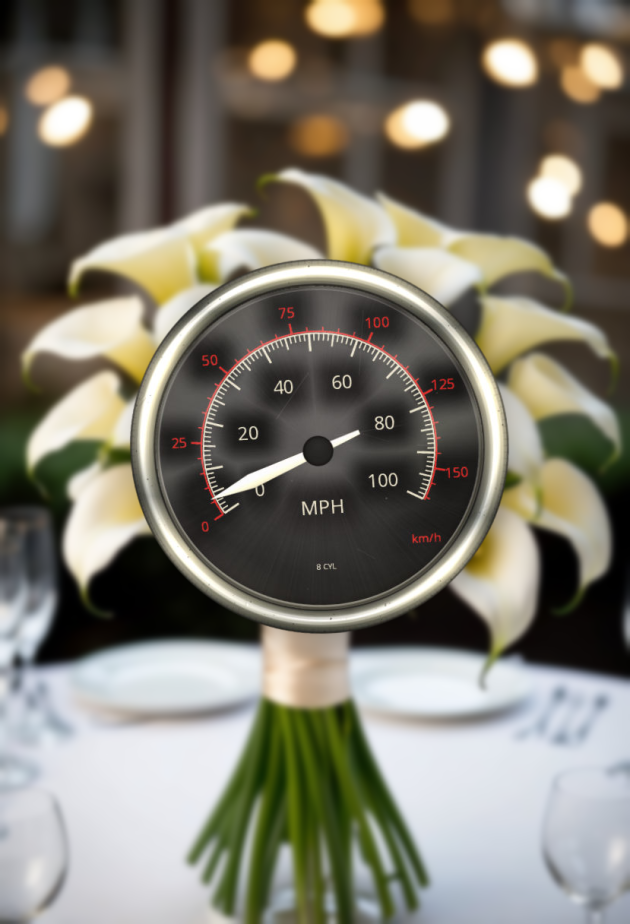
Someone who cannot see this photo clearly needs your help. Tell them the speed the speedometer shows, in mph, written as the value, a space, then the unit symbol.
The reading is 4 mph
